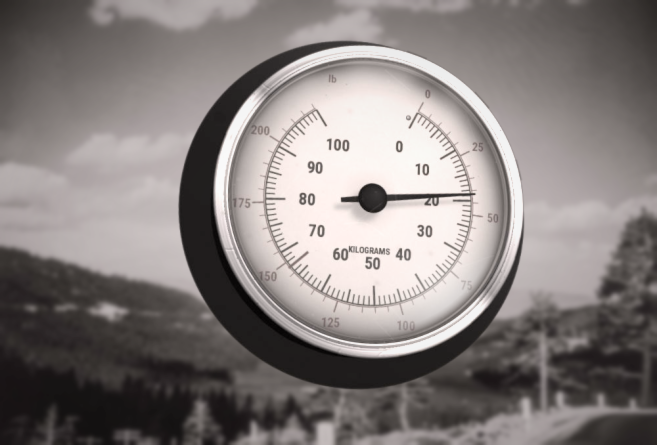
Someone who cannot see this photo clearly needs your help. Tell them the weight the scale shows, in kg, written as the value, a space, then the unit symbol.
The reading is 19 kg
